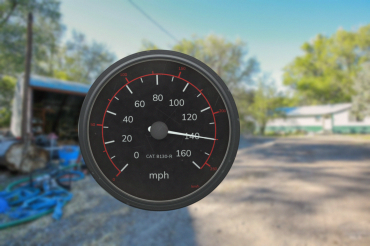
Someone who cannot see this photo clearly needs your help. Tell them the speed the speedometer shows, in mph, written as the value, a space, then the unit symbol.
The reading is 140 mph
